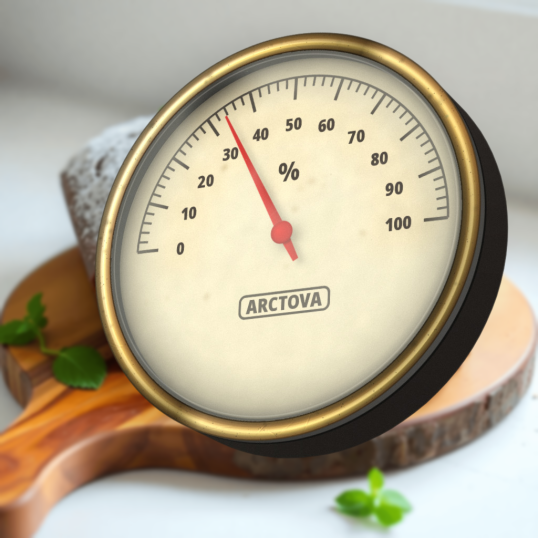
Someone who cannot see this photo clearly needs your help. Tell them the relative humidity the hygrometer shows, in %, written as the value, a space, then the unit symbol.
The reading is 34 %
